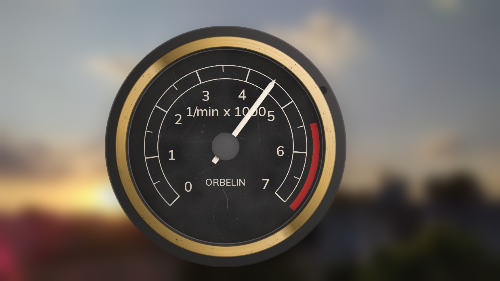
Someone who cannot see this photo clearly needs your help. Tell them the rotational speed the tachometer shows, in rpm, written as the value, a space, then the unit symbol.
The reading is 4500 rpm
